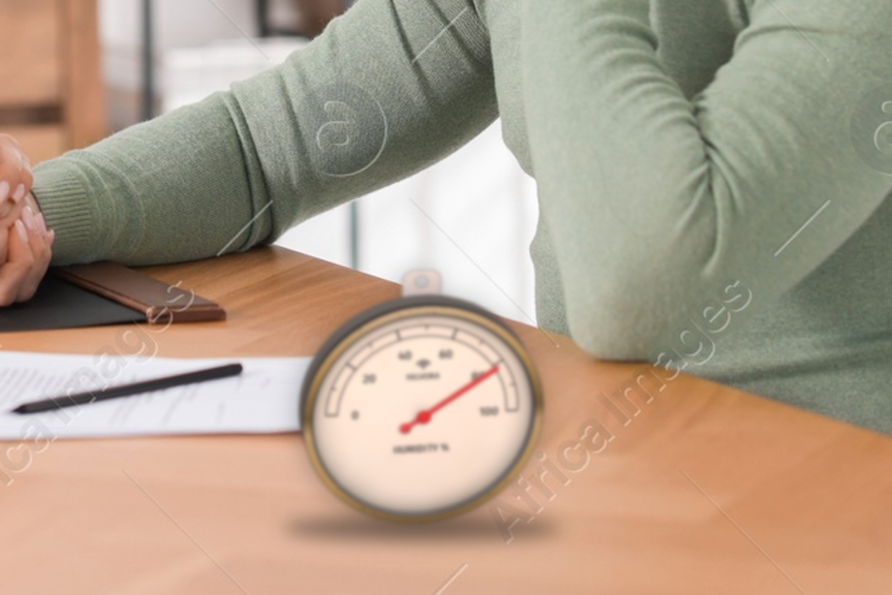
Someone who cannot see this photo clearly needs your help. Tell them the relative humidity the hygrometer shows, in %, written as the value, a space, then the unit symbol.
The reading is 80 %
